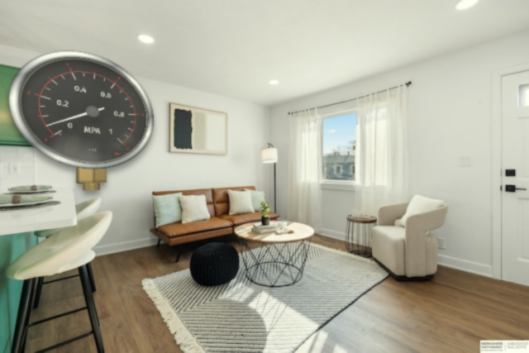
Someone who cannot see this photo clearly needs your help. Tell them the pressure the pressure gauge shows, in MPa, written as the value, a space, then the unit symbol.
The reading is 0.05 MPa
